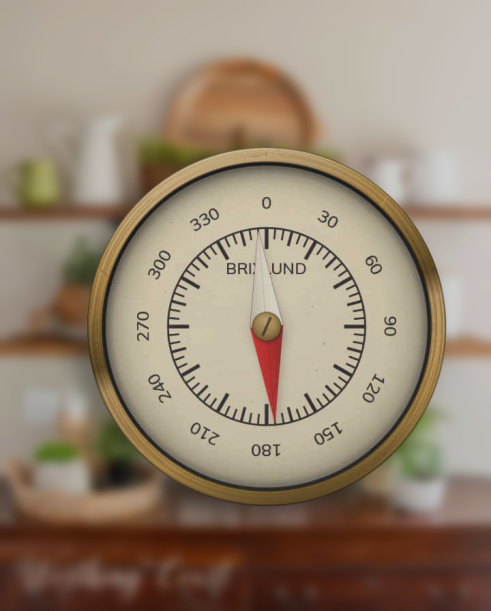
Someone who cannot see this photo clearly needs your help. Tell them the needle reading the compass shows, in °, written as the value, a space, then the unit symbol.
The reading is 175 °
